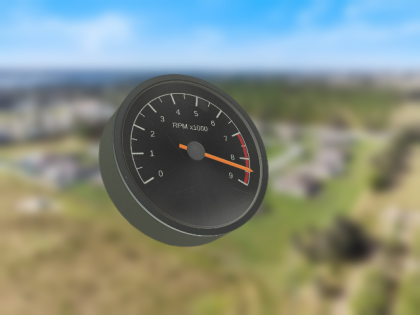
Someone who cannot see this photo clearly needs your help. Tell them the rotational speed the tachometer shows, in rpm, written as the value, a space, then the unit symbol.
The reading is 8500 rpm
